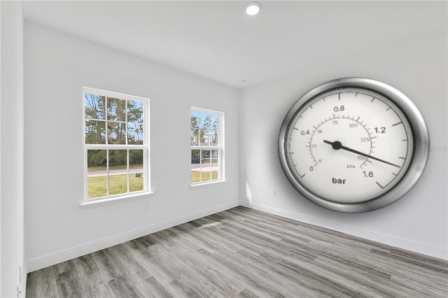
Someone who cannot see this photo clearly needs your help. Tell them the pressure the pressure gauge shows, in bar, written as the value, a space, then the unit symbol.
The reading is 1.45 bar
